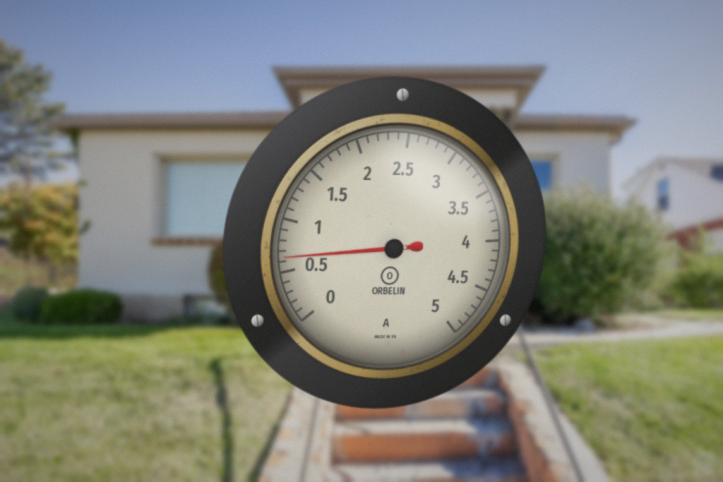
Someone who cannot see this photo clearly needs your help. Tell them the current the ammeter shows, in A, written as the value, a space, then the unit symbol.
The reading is 0.65 A
